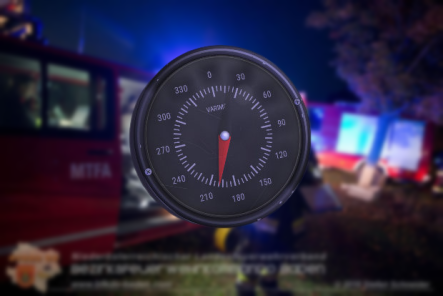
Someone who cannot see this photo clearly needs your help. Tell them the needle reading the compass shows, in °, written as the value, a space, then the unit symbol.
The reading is 200 °
